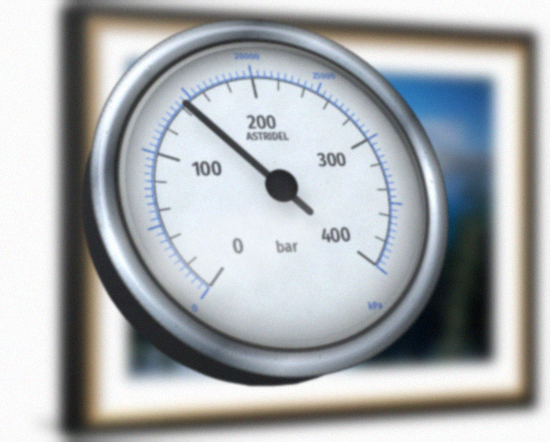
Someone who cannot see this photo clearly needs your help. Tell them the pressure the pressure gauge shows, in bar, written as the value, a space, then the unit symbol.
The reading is 140 bar
